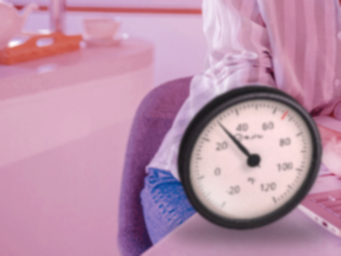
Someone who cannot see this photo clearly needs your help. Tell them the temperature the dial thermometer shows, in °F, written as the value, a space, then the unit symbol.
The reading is 30 °F
